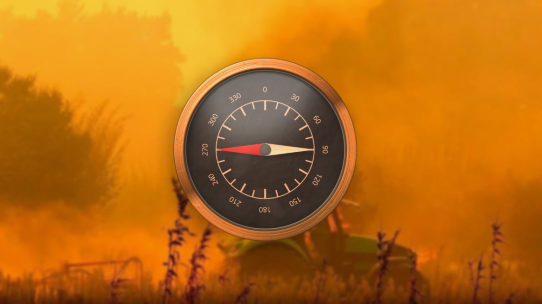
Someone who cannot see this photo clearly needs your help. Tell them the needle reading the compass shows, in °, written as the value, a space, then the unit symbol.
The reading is 270 °
